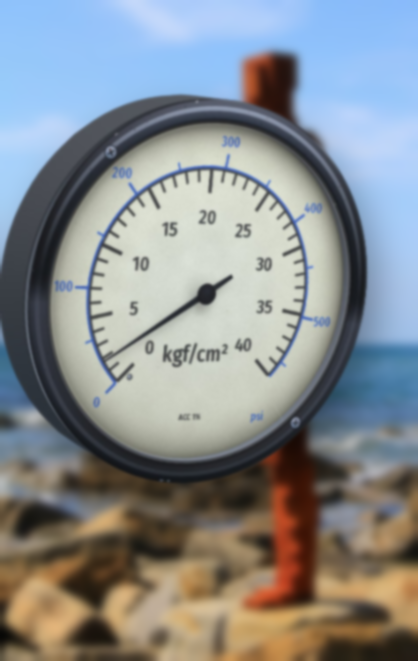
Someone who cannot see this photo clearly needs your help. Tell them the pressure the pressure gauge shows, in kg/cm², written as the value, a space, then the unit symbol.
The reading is 2 kg/cm²
